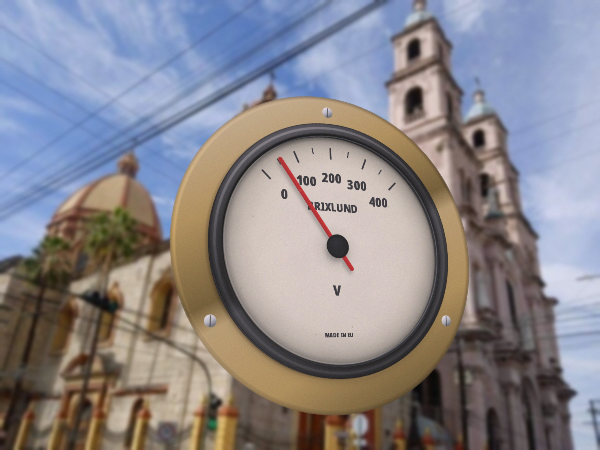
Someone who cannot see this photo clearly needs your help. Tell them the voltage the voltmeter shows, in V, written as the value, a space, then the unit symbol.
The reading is 50 V
